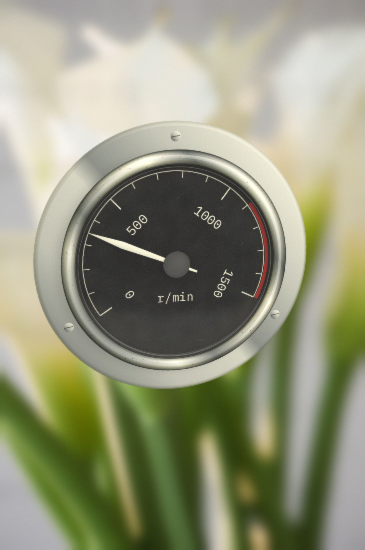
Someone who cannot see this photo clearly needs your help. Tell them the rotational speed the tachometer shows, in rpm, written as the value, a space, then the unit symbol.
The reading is 350 rpm
